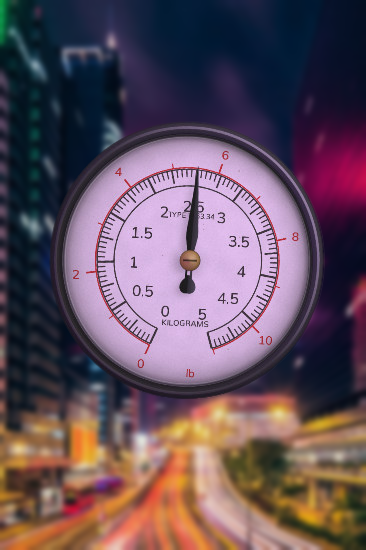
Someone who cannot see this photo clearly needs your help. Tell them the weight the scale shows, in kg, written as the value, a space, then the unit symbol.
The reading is 2.5 kg
